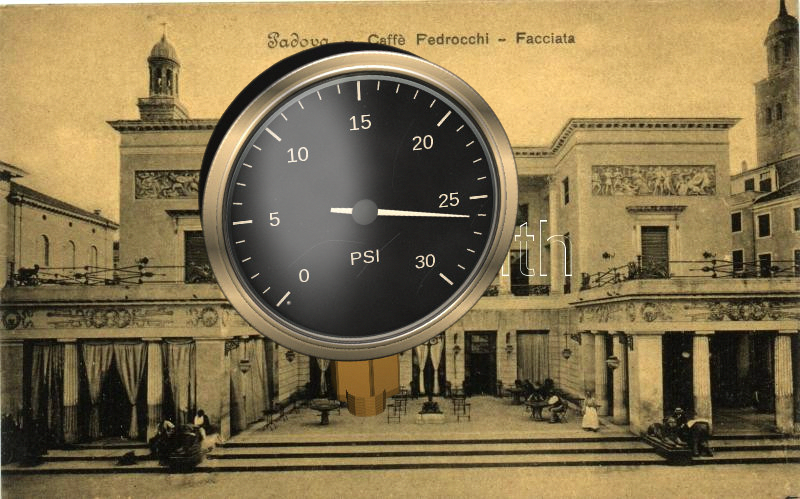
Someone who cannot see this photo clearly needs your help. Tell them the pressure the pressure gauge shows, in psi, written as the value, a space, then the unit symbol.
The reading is 26 psi
